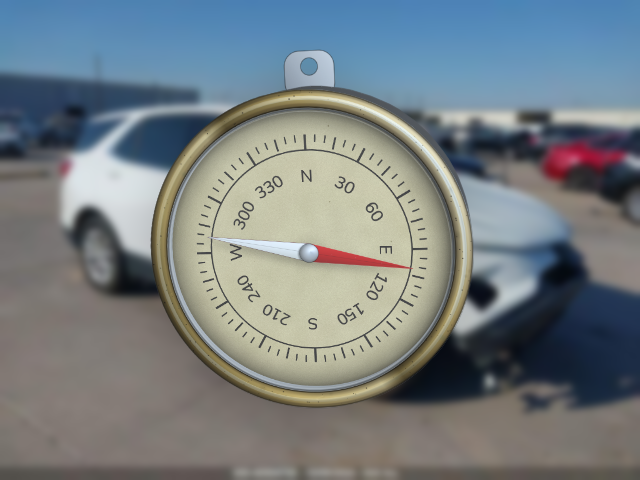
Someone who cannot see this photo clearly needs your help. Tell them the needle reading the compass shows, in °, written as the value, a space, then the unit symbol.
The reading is 100 °
